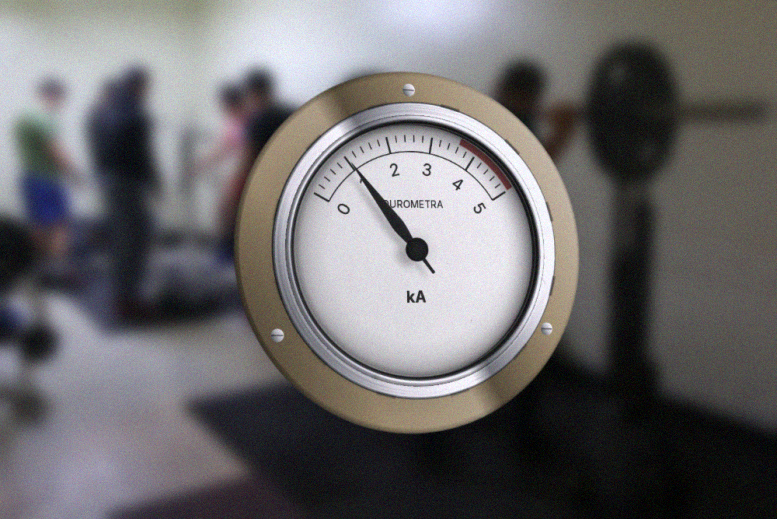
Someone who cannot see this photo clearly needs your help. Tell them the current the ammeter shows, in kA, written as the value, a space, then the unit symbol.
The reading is 1 kA
